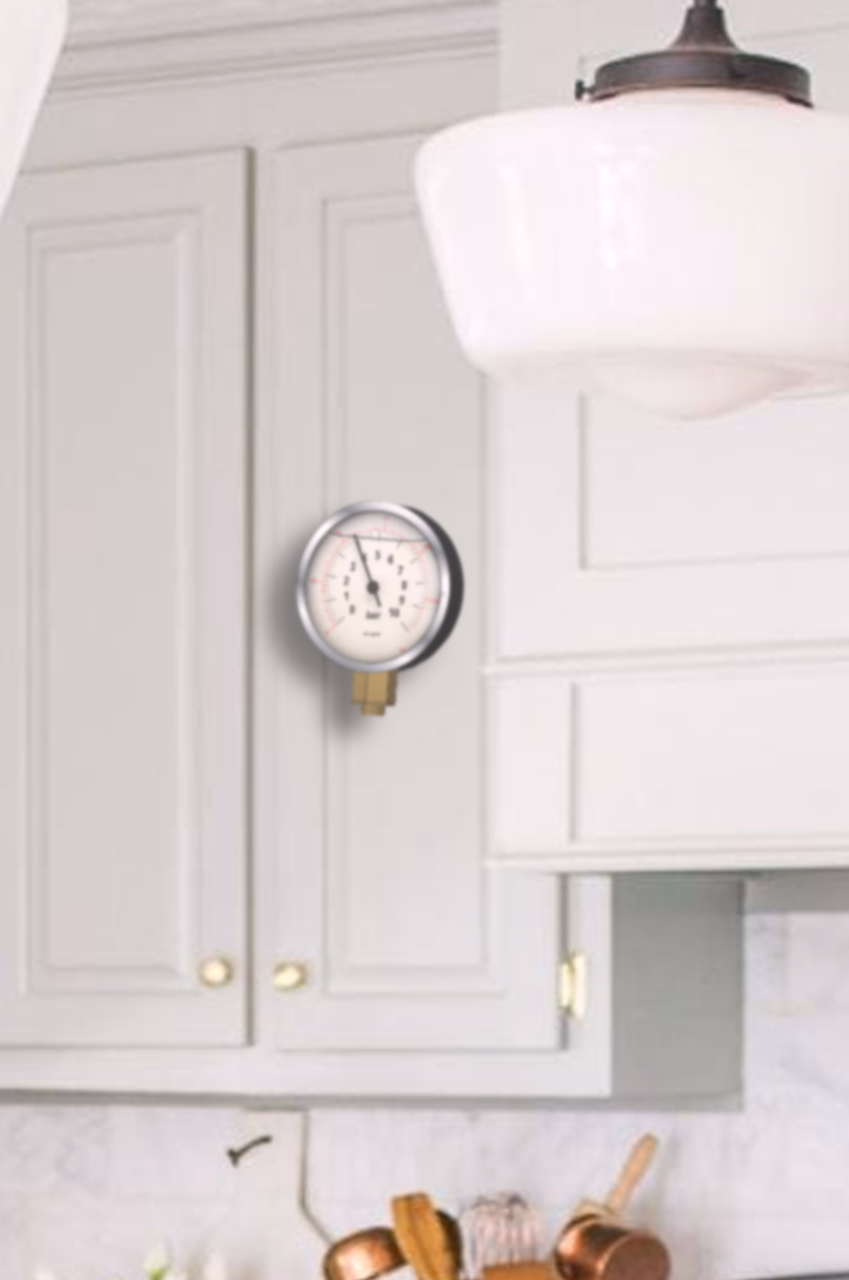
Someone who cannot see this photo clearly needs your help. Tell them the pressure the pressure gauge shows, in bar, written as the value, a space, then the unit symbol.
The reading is 4 bar
